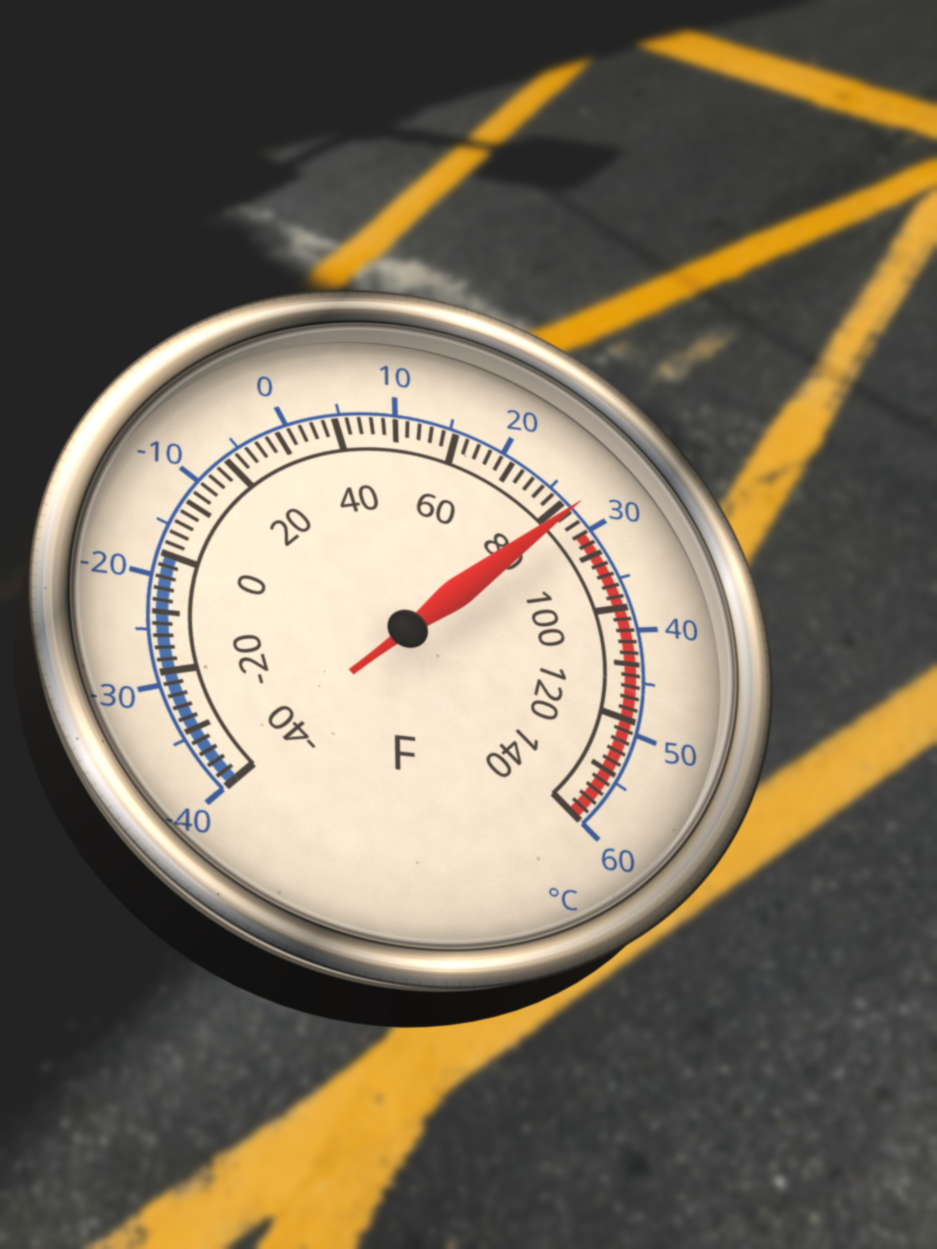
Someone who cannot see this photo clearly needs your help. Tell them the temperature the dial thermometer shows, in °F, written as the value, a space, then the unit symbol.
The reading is 82 °F
